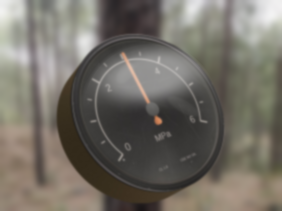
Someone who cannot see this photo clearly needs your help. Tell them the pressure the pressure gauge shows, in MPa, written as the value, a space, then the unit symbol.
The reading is 3 MPa
